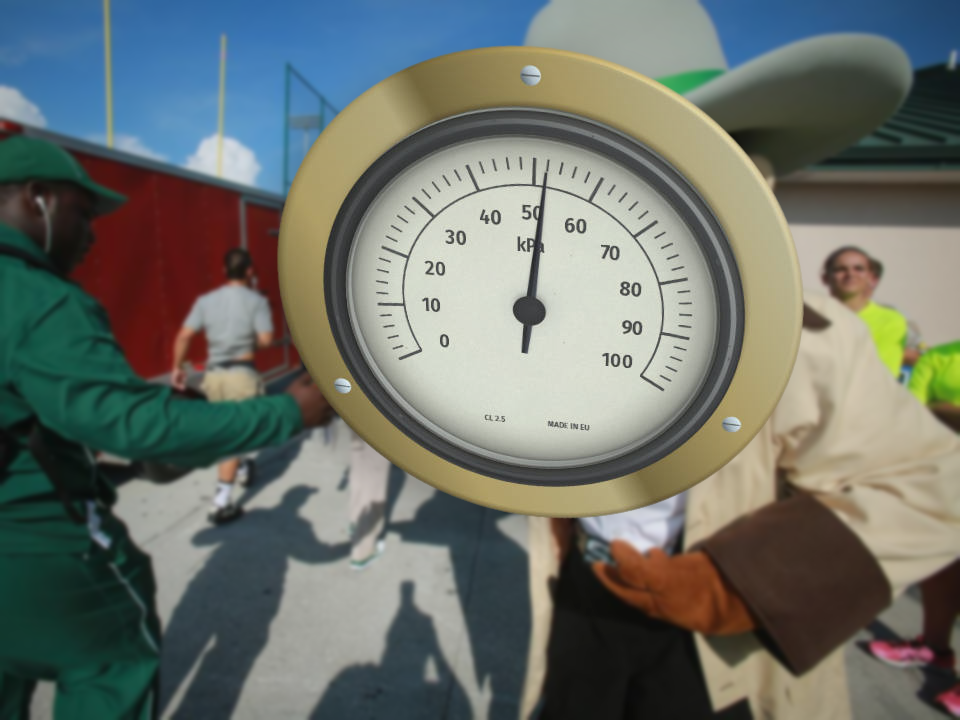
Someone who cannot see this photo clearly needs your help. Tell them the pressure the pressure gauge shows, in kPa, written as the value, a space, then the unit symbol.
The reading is 52 kPa
